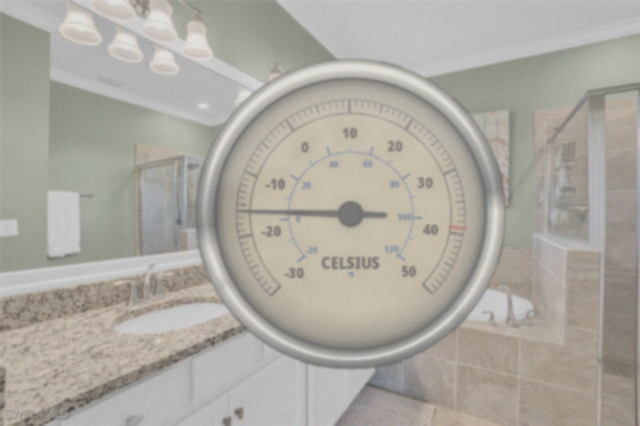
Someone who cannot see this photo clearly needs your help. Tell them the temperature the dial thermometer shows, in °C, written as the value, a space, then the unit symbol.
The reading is -16 °C
